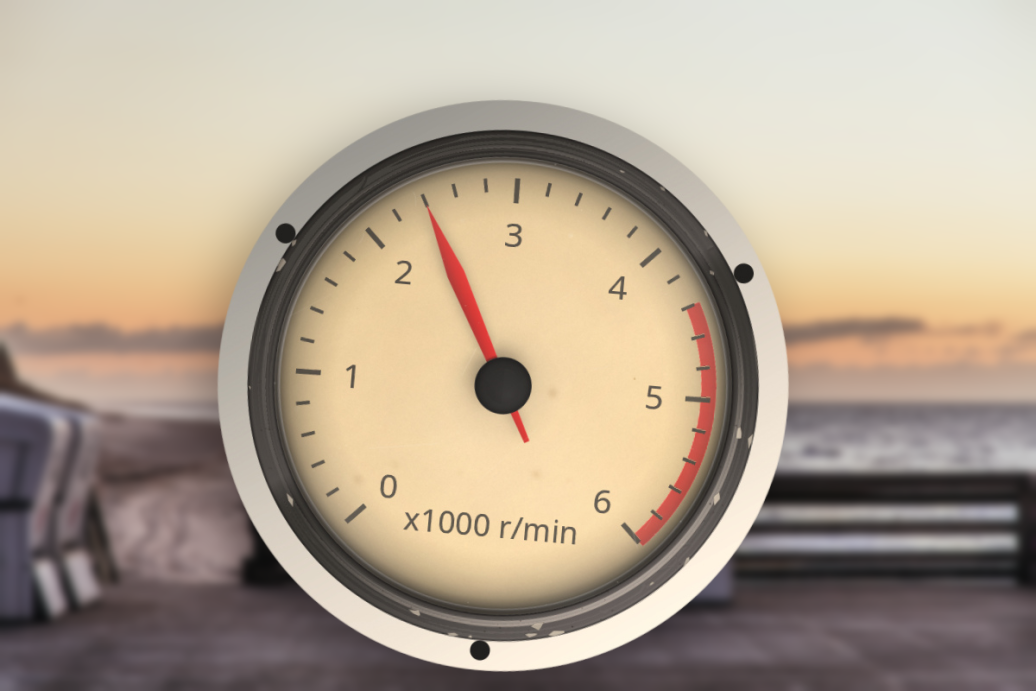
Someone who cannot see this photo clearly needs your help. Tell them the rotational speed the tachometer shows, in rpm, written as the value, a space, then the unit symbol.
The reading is 2400 rpm
